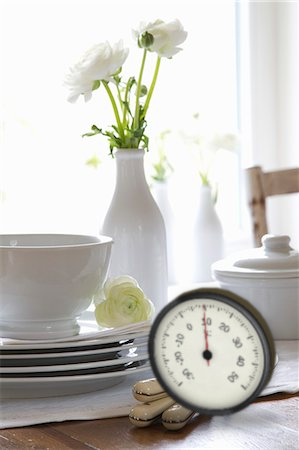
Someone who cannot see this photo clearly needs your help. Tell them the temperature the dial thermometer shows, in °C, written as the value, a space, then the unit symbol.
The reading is 10 °C
